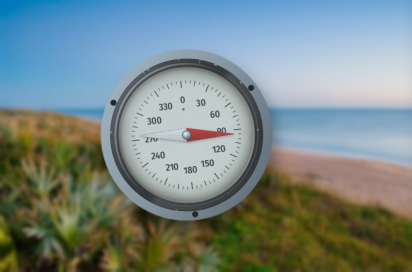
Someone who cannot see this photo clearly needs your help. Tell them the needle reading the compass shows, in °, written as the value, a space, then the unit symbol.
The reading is 95 °
